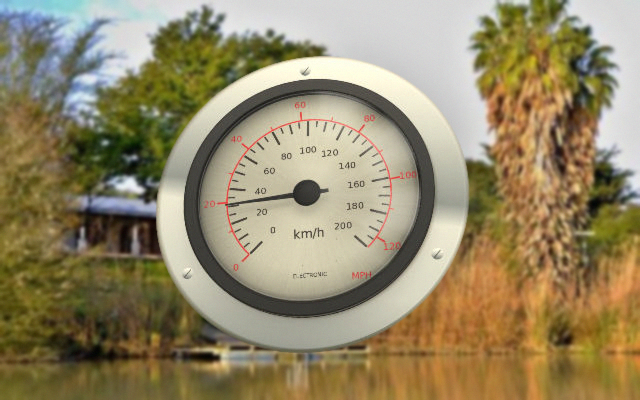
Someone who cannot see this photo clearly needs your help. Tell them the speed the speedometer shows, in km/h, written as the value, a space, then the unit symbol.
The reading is 30 km/h
